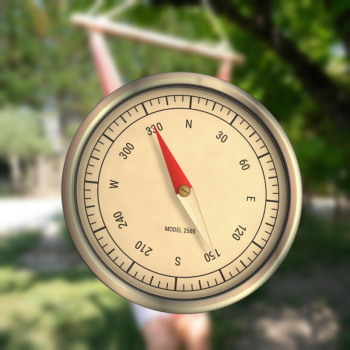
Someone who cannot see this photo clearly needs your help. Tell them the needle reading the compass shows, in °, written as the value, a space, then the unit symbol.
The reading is 330 °
